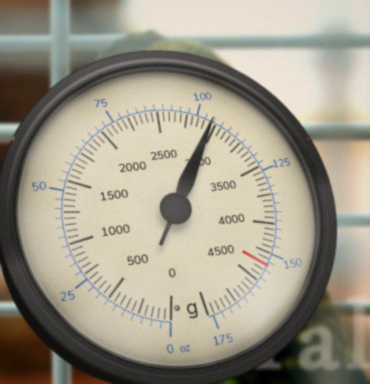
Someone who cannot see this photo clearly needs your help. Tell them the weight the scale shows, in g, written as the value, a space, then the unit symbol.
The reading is 2950 g
